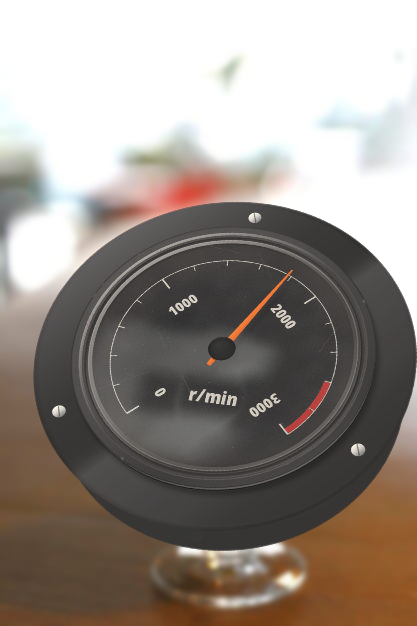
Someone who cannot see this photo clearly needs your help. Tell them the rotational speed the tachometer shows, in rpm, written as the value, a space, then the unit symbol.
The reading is 1800 rpm
